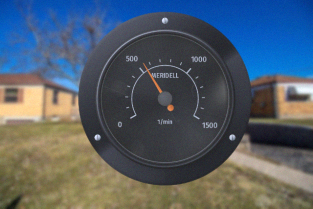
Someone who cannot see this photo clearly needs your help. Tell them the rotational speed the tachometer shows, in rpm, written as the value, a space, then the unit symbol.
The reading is 550 rpm
